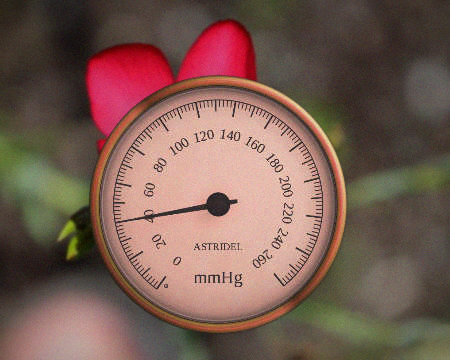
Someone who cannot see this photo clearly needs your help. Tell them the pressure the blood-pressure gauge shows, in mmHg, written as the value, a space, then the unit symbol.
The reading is 40 mmHg
